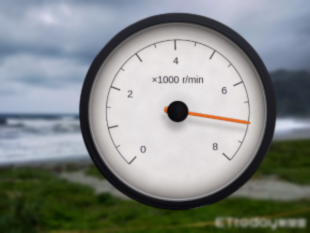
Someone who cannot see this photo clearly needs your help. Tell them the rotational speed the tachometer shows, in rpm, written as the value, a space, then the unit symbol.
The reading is 7000 rpm
